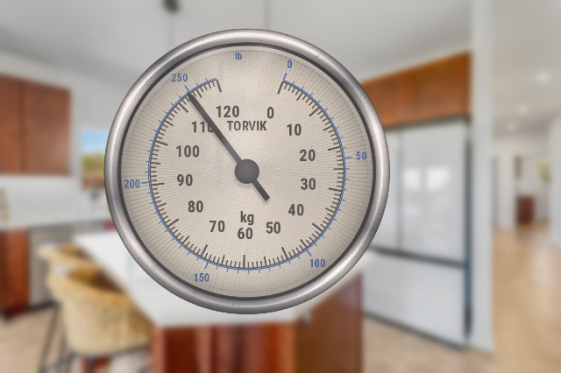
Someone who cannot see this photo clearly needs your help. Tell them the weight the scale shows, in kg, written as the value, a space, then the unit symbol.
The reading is 113 kg
